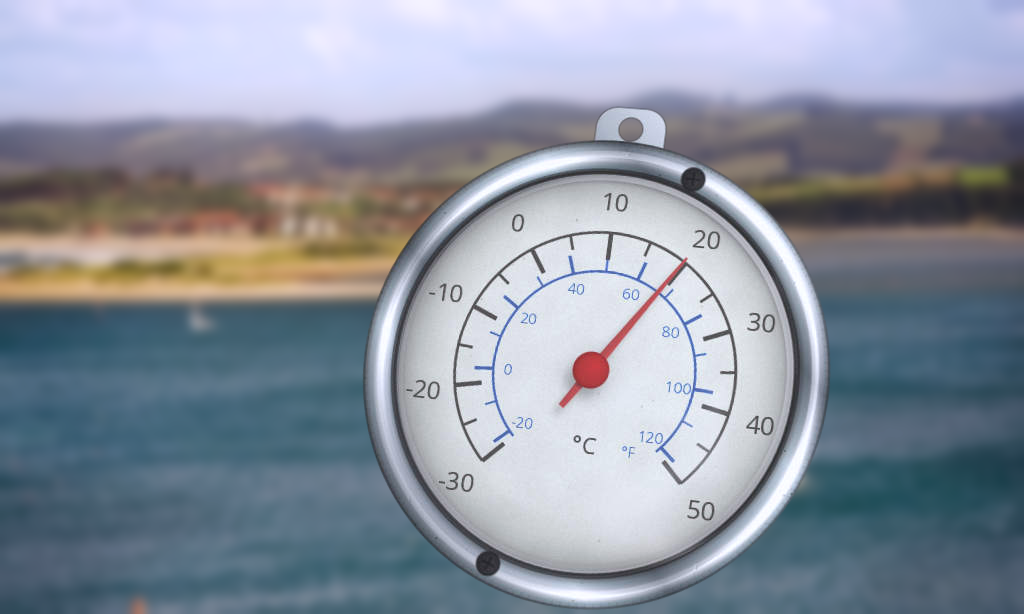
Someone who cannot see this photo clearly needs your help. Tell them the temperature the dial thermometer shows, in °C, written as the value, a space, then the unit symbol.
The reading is 20 °C
